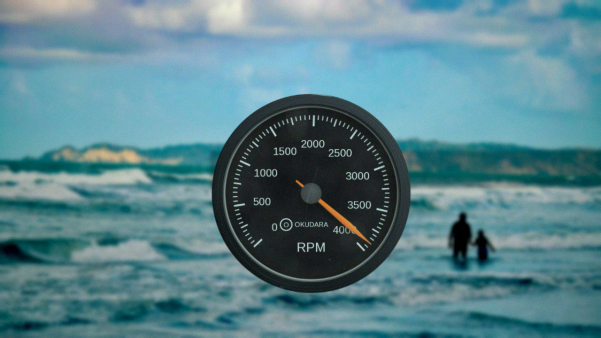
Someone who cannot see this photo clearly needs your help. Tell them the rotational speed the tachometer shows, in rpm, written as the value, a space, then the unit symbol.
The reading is 3900 rpm
